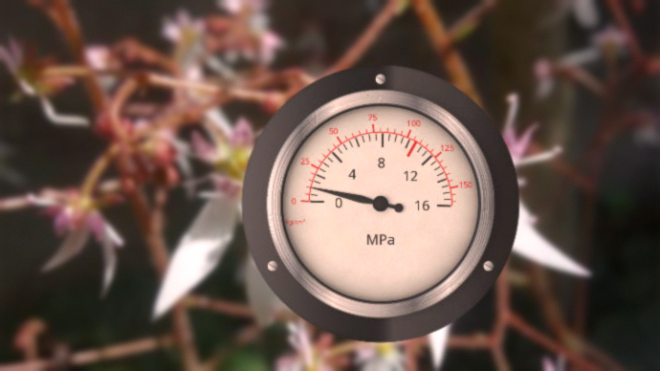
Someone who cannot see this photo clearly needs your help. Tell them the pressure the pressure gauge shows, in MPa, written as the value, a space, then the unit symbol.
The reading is 1 MPa
